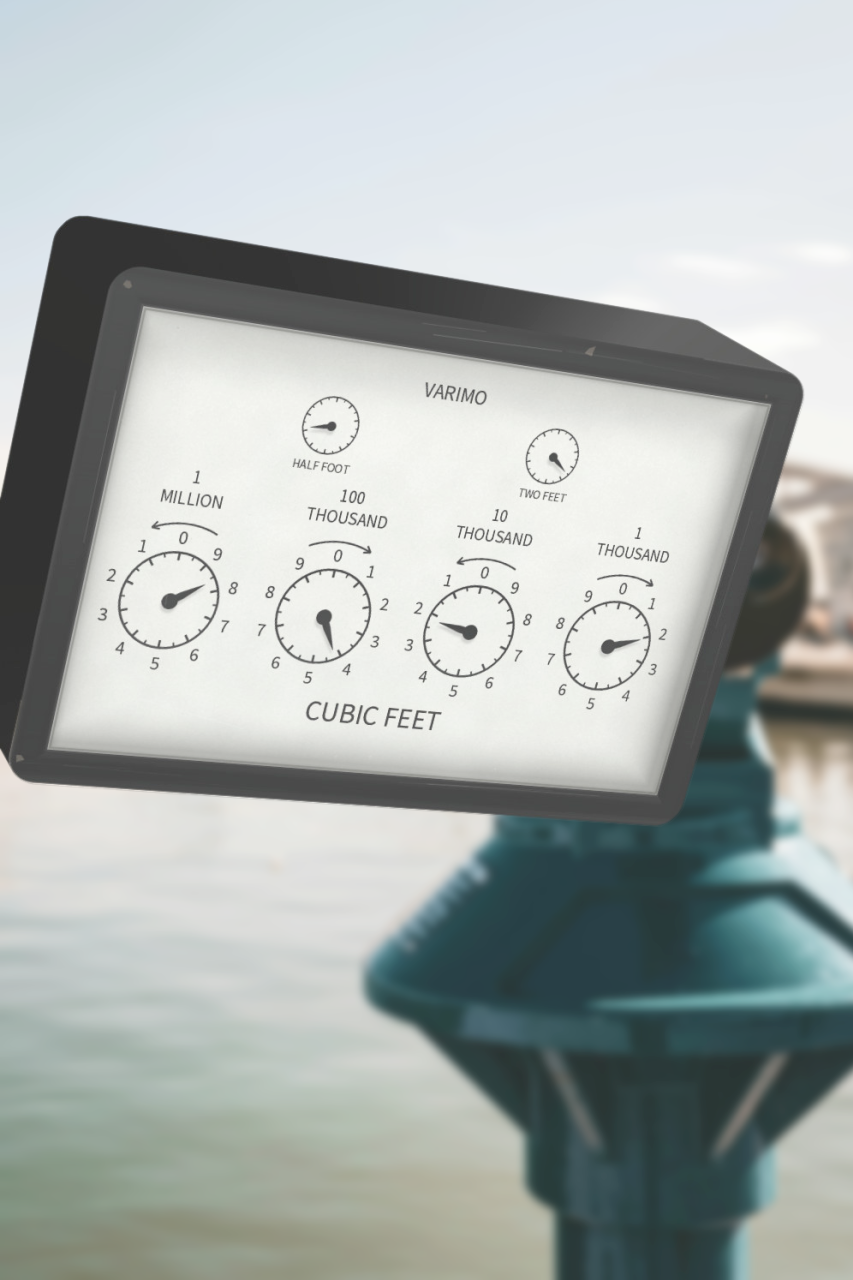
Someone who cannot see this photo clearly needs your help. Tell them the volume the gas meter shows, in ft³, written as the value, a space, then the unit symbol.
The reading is 842200 ft³
